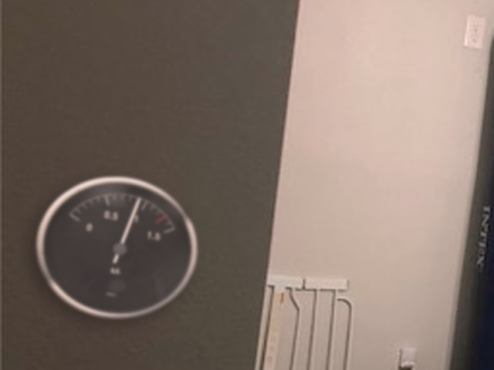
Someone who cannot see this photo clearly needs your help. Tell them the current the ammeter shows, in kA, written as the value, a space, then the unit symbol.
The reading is 0.9 kA
